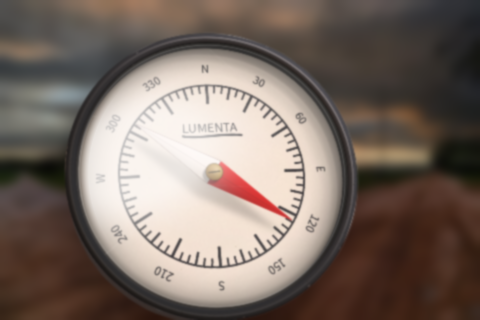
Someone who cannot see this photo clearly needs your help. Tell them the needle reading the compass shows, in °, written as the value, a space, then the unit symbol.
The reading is 125 °
